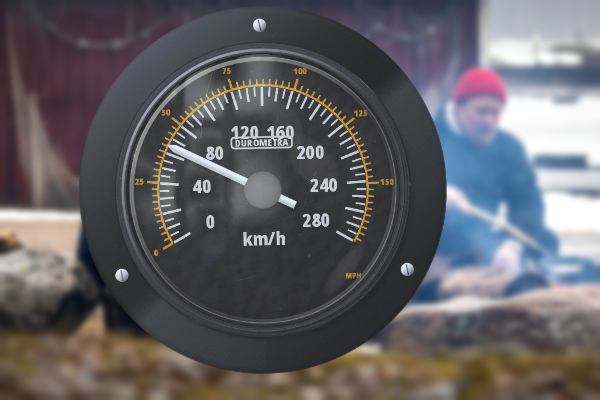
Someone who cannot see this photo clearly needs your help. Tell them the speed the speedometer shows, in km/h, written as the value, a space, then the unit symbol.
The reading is 65 km/h
